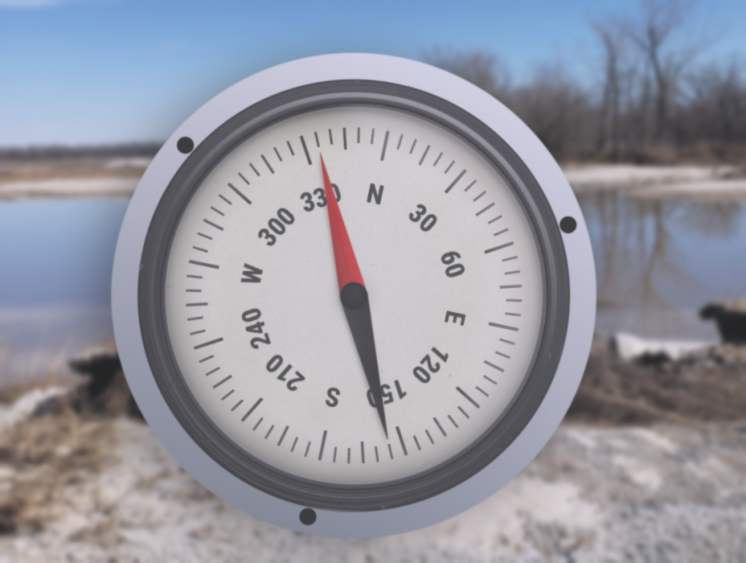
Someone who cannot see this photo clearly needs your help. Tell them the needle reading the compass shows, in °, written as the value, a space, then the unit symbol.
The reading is 335 °
